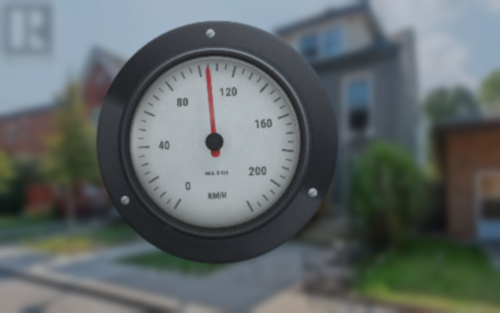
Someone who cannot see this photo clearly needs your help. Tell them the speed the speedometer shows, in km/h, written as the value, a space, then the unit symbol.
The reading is 105 km/h
